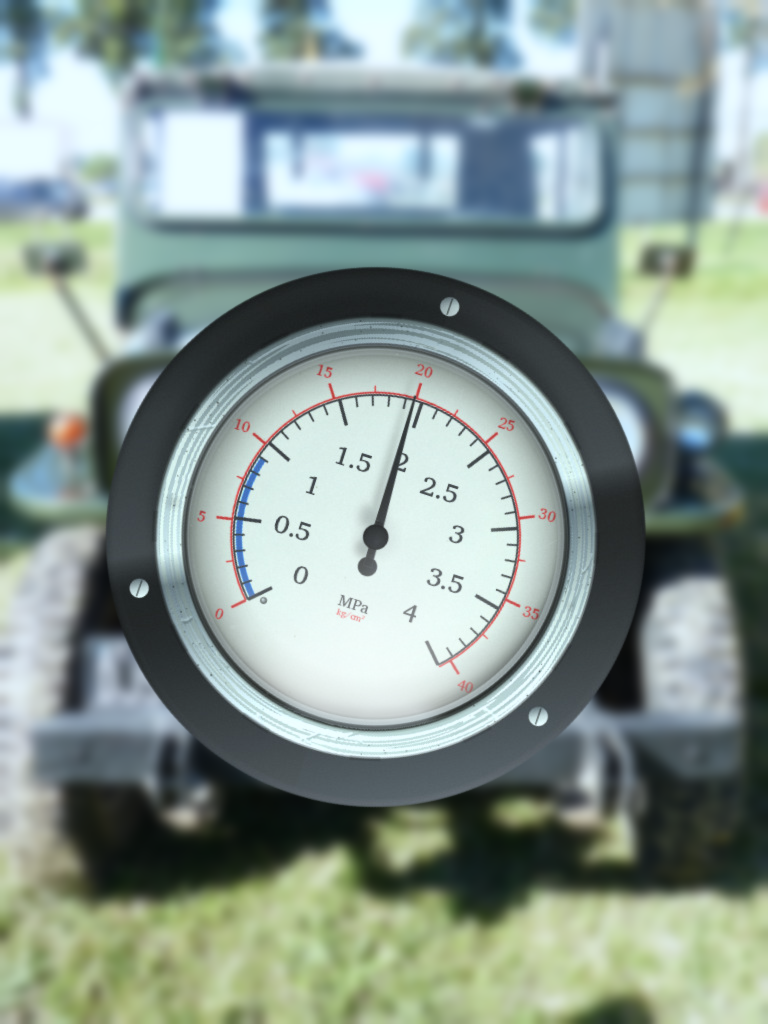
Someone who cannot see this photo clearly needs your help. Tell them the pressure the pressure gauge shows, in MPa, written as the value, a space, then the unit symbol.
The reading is 1.95 MPa
